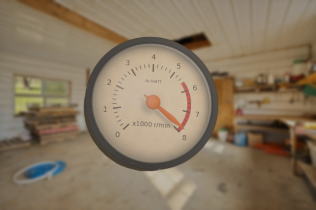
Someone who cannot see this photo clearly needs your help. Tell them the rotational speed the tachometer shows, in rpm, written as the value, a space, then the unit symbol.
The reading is 7800 rpm
